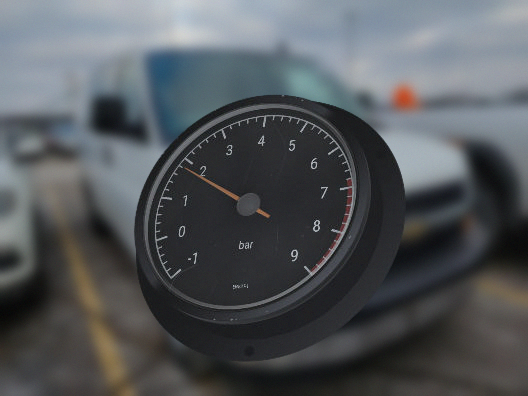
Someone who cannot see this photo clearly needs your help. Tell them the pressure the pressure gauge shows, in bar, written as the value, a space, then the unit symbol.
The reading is 1.8 bar
